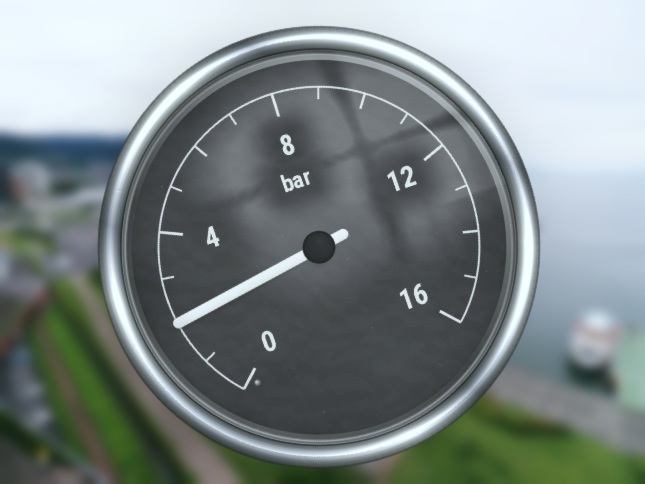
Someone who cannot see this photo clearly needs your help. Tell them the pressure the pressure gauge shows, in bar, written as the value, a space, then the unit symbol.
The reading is 2 bar
